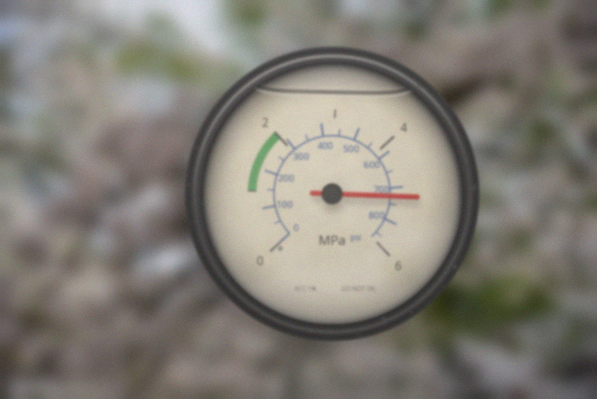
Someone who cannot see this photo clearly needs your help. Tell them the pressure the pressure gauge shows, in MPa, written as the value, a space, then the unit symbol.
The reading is 5 MPa
